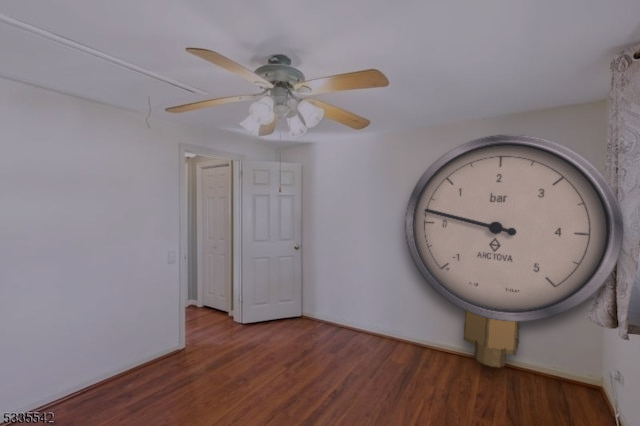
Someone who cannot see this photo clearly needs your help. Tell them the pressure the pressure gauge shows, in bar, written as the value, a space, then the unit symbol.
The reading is 0.25 bar
